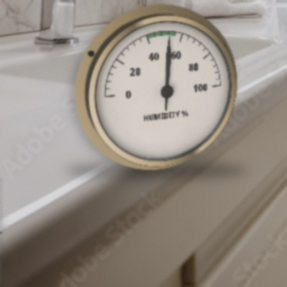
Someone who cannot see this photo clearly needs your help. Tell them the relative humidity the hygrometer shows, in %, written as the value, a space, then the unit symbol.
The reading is 52 %
